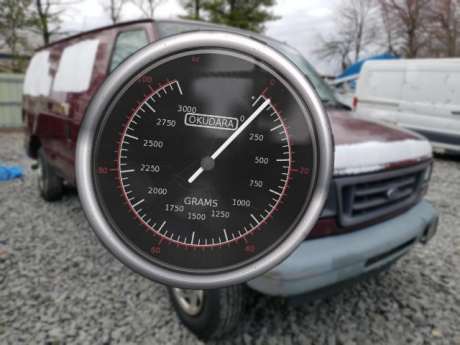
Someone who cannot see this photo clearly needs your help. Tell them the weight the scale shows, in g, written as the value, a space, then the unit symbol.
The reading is 50 g
